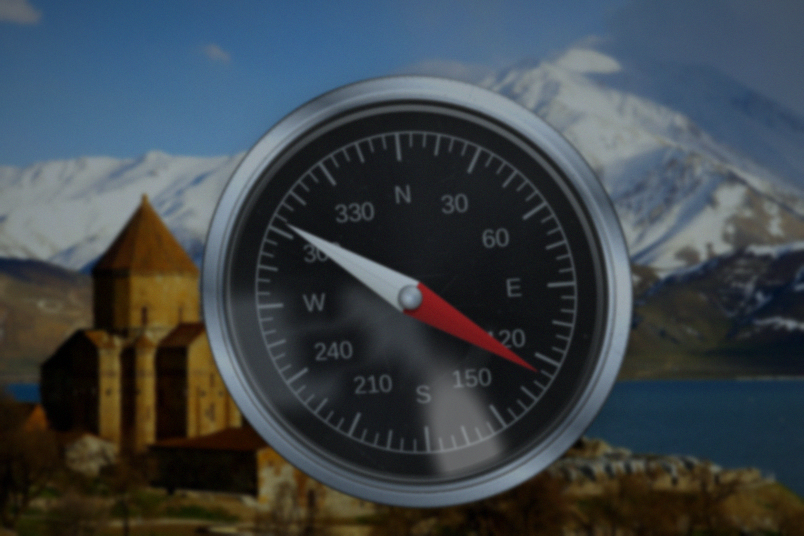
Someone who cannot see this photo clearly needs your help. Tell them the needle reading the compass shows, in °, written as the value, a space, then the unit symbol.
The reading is 125 °
